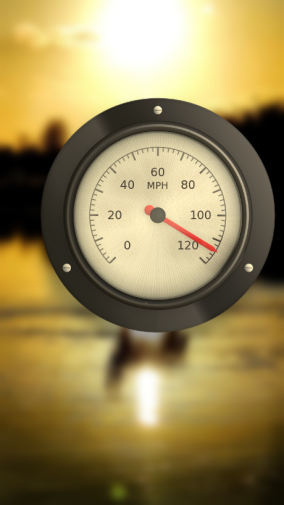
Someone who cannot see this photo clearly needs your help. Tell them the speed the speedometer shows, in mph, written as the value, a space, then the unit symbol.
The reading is 114 mph
